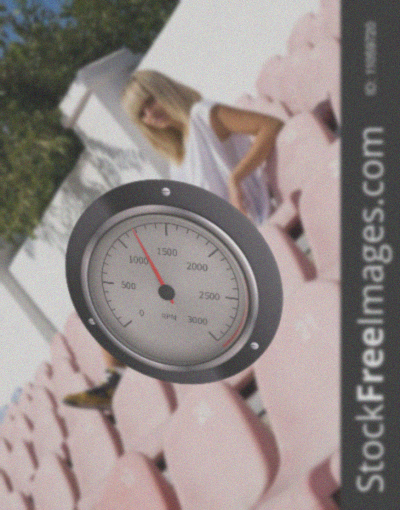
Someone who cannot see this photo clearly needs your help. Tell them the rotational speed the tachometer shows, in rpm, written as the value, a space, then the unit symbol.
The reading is 1200 rpm
